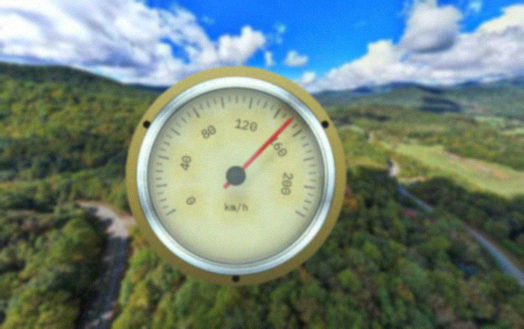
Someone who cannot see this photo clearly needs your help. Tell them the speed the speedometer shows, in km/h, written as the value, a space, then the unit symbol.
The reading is 150 km/h
